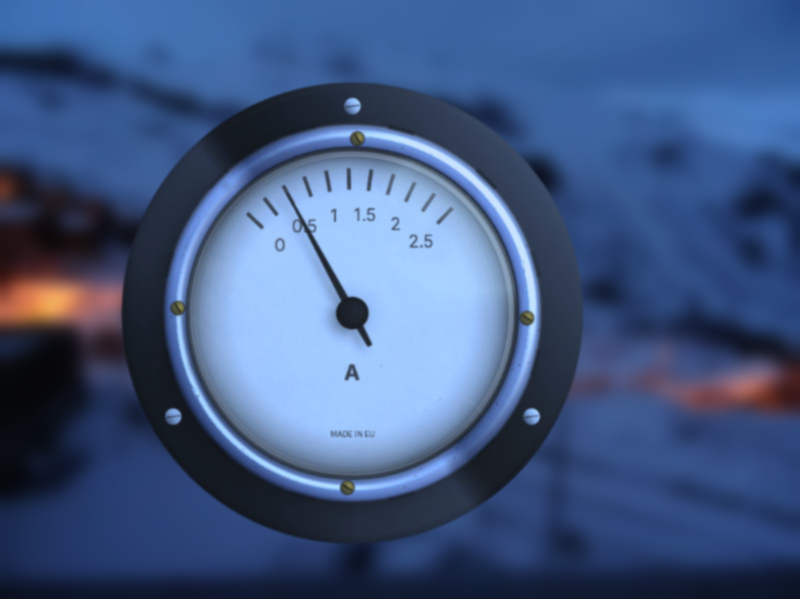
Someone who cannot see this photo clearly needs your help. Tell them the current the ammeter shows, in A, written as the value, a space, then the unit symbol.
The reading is 0.5 A
